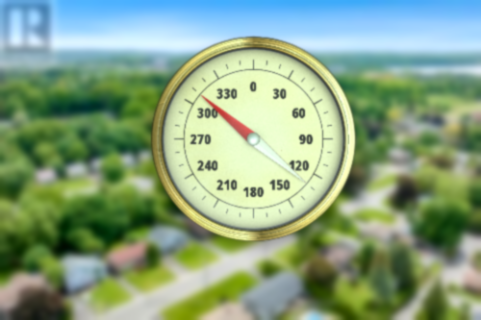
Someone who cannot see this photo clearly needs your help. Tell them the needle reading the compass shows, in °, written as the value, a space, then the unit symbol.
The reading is 310 °
